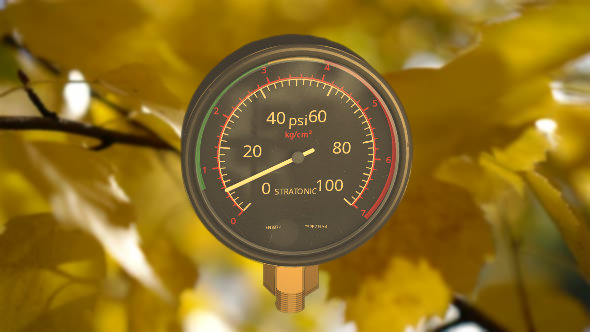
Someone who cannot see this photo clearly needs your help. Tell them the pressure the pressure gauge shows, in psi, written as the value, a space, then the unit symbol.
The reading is 8 psi
